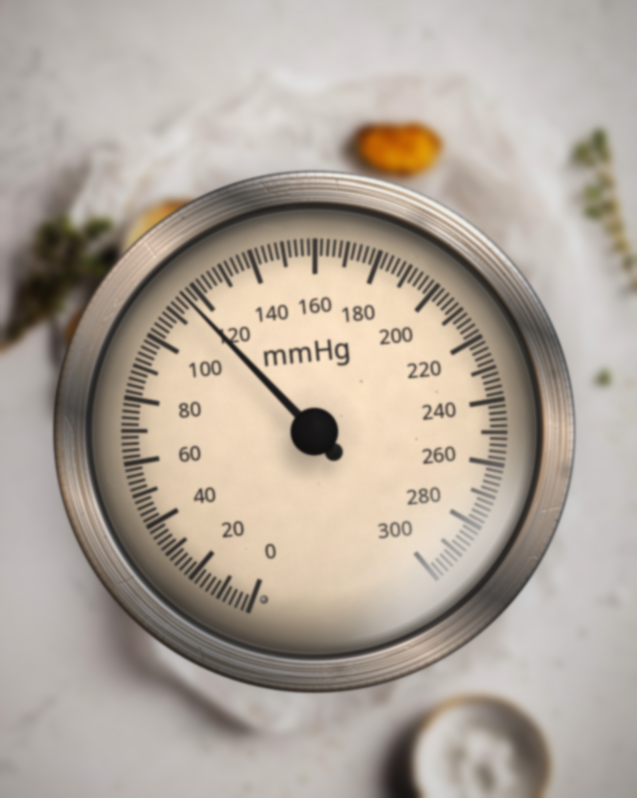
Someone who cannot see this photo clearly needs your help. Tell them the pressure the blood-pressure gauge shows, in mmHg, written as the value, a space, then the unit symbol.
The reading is 116 mmHg
